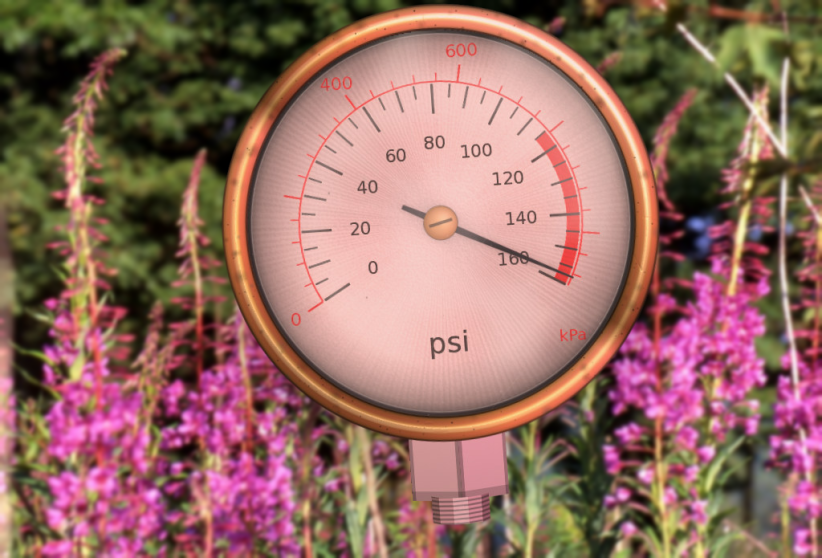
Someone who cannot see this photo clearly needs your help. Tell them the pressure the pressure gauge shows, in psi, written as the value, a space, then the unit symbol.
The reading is 157.5 psi
